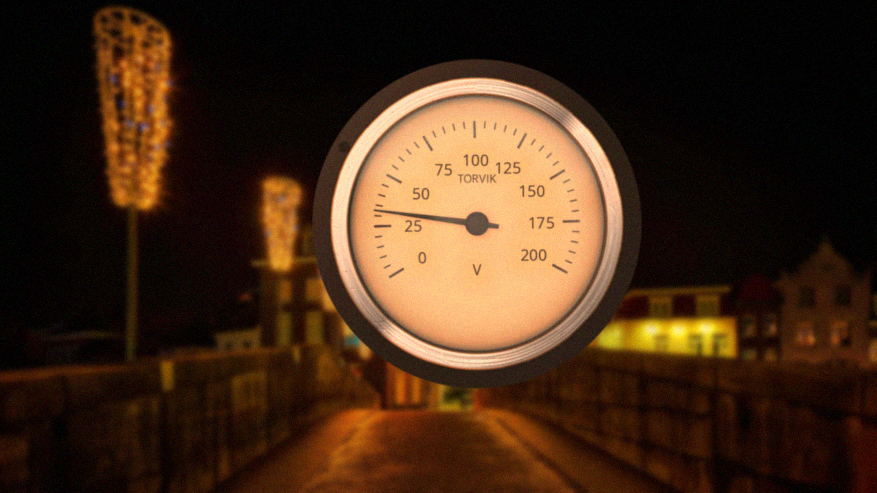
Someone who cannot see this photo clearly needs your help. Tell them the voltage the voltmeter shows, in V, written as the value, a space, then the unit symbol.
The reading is 32.5 V
